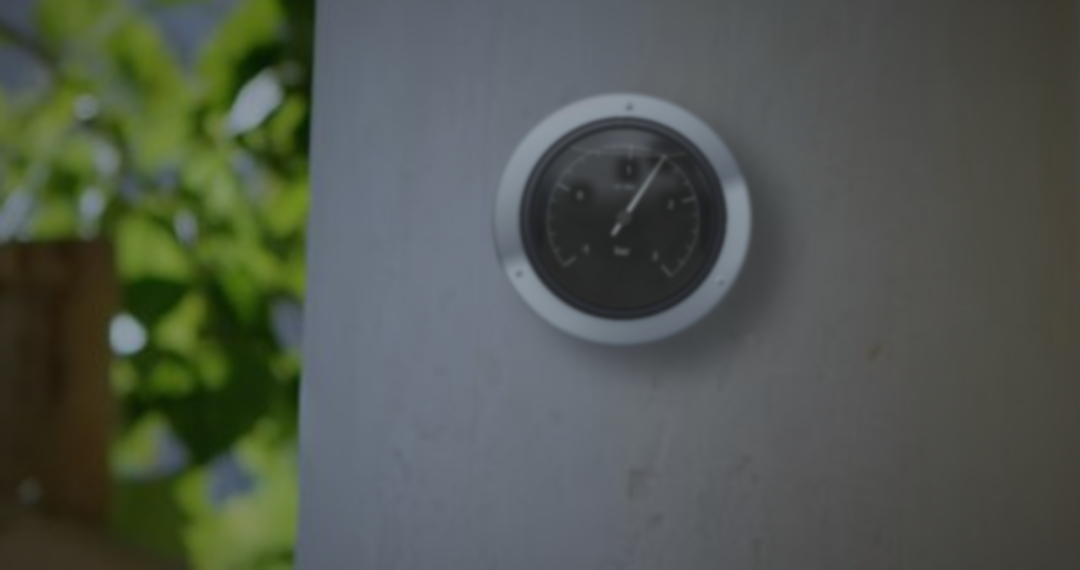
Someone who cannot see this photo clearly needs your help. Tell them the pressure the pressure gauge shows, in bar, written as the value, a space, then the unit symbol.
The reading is 1.4 bar
